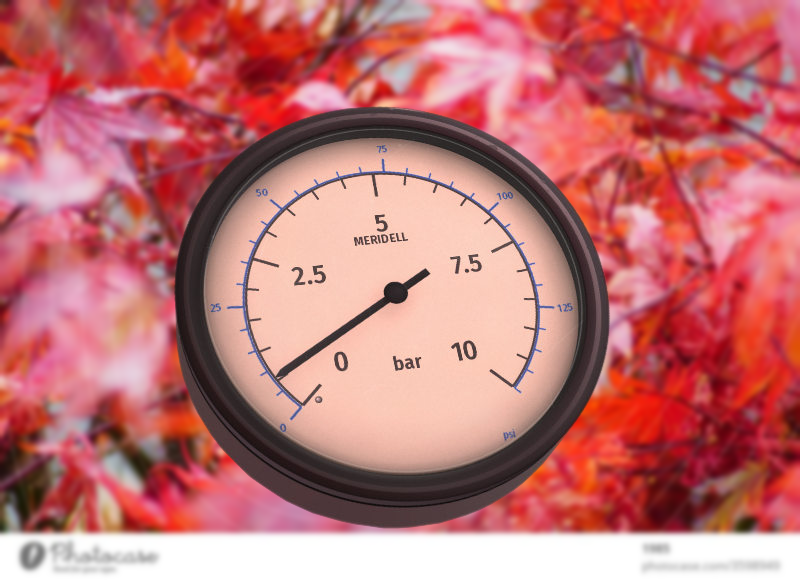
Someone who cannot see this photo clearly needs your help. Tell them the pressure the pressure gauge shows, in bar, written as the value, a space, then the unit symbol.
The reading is 0.5 bar
